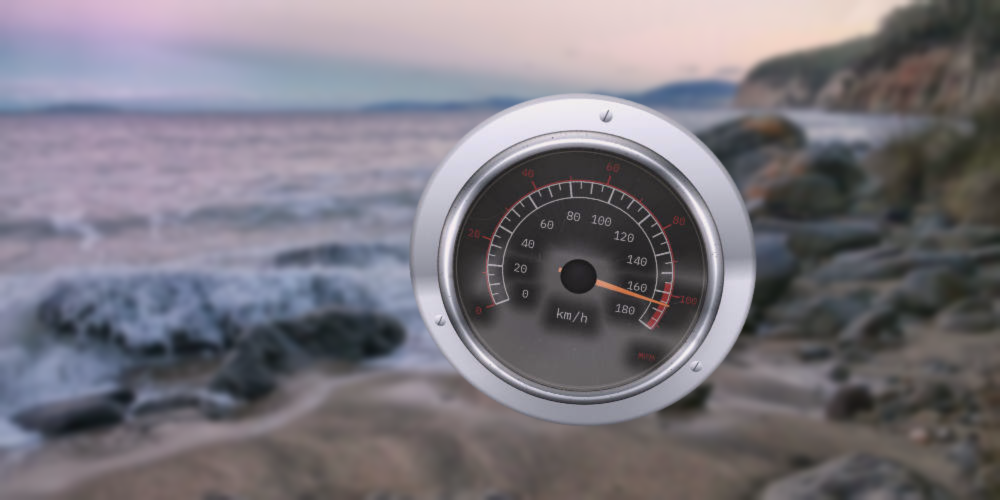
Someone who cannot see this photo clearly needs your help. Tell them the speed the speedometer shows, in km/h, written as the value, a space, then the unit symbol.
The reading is 165 km/h
